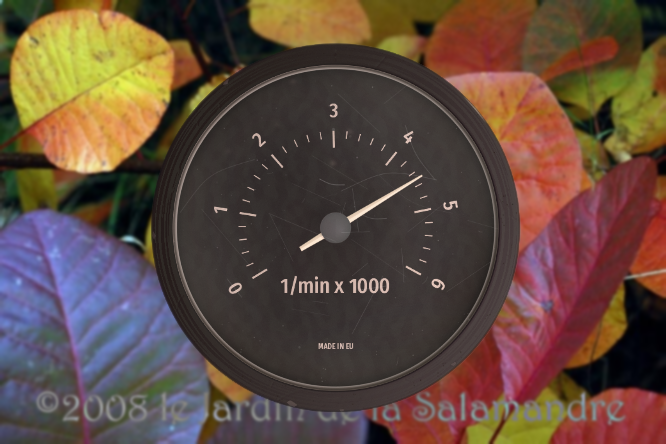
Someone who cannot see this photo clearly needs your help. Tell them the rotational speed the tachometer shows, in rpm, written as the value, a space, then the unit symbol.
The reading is 4500 rpm
